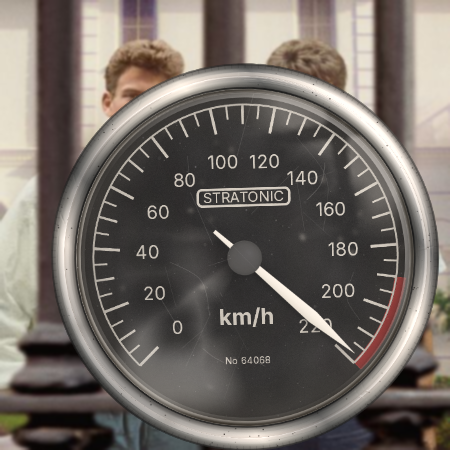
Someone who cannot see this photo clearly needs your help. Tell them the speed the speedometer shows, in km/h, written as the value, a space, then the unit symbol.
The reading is 217.5 km/h
